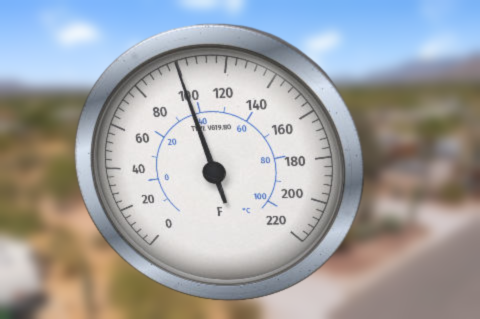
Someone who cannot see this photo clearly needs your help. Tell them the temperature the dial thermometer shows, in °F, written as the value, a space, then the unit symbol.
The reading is 100 °F
